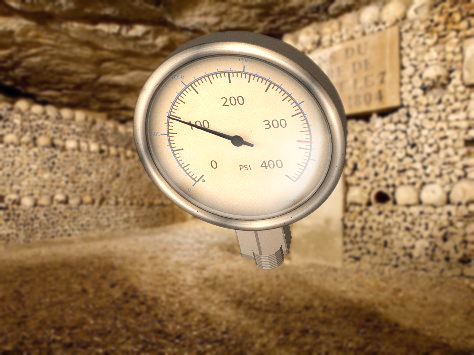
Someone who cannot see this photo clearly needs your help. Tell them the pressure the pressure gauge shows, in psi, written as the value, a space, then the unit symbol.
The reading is 100 psi
